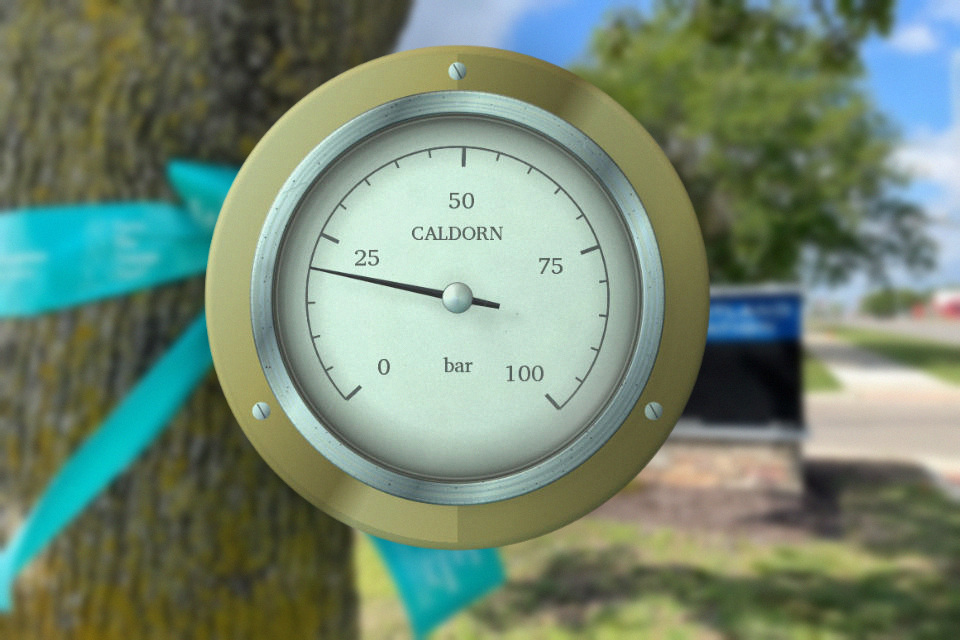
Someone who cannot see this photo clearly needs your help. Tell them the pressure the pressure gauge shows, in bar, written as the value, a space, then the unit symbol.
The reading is 20 bar
